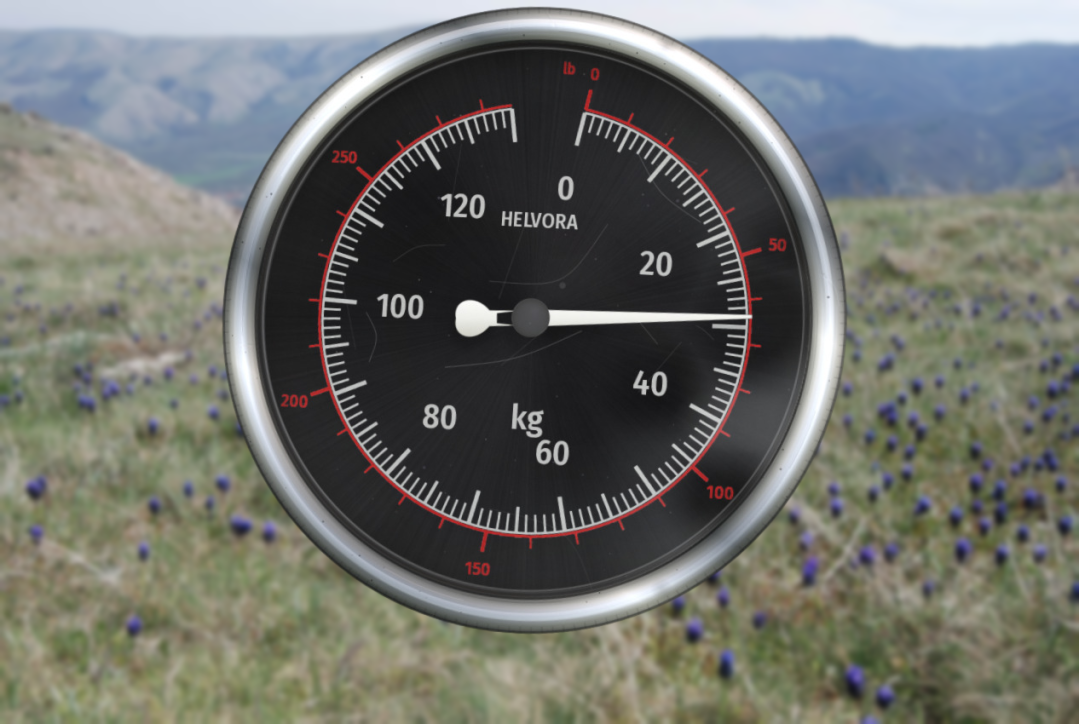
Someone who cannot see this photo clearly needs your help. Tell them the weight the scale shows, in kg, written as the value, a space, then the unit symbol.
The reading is 29 kg
